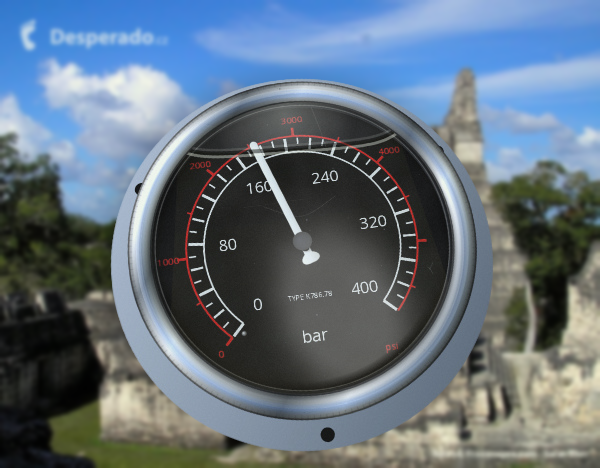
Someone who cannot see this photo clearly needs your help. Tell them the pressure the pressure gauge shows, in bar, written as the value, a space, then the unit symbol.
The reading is 175 bar
